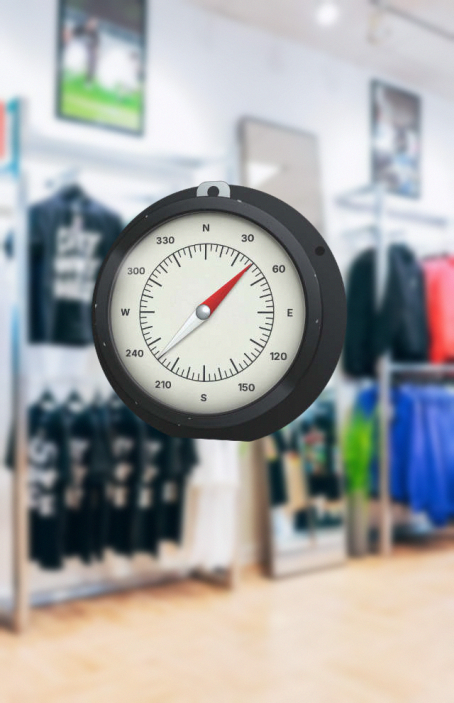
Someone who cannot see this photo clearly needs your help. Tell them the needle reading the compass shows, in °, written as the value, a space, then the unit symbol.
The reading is 45 °
